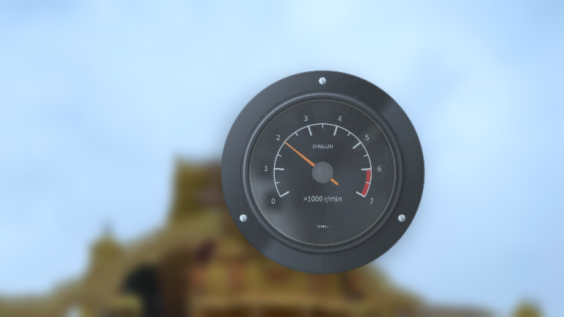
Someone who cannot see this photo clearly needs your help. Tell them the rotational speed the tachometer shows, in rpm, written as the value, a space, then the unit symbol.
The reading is 2000 rpm
